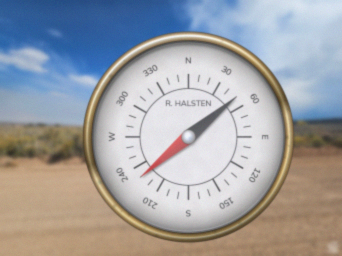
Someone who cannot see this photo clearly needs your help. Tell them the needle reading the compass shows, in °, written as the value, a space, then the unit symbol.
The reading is 230 °
